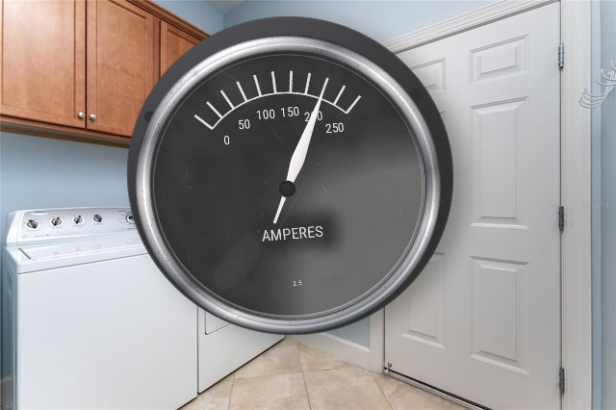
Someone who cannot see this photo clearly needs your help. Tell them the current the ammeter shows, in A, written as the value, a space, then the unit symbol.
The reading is 200 A
